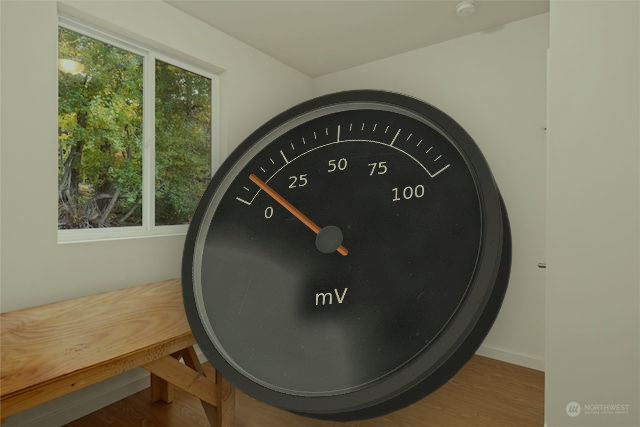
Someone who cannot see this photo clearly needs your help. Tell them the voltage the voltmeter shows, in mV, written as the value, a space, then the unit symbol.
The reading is 10 mV
